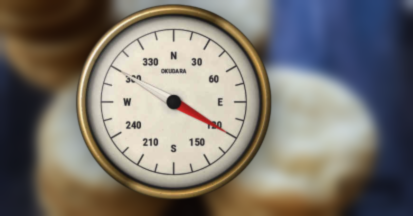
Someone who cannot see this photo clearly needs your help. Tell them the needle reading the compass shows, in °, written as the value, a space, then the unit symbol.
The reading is 120 °
